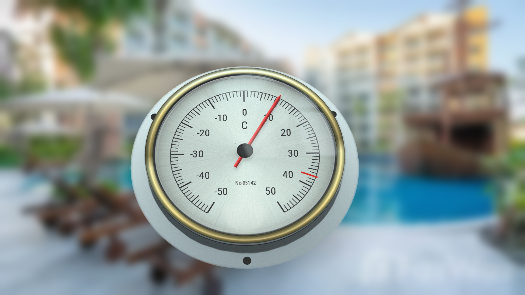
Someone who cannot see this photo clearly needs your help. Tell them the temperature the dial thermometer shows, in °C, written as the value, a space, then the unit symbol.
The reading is 10 °C
